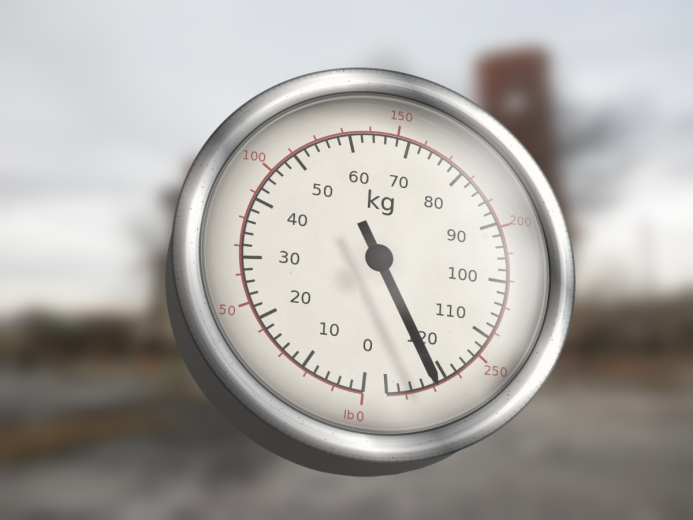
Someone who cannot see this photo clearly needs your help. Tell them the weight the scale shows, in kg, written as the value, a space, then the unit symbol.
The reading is 122 kg
